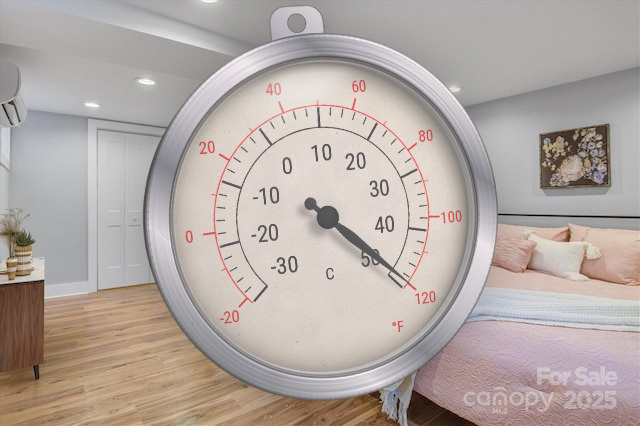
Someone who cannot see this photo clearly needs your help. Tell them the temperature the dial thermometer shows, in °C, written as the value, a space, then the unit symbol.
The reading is 49 °C
